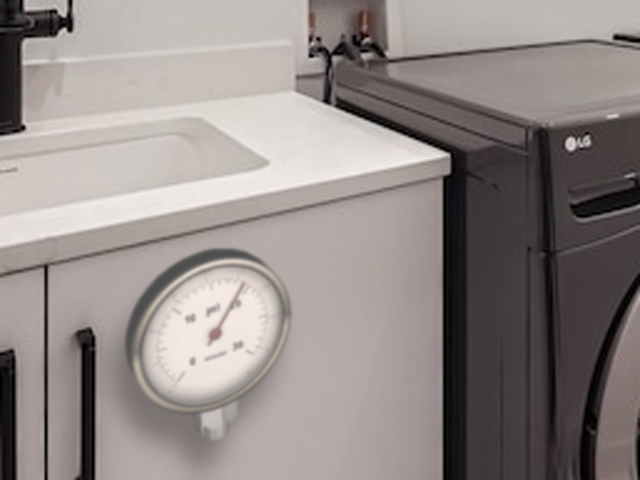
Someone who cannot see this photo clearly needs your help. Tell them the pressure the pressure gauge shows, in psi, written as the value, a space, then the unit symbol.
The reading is 19 psi
